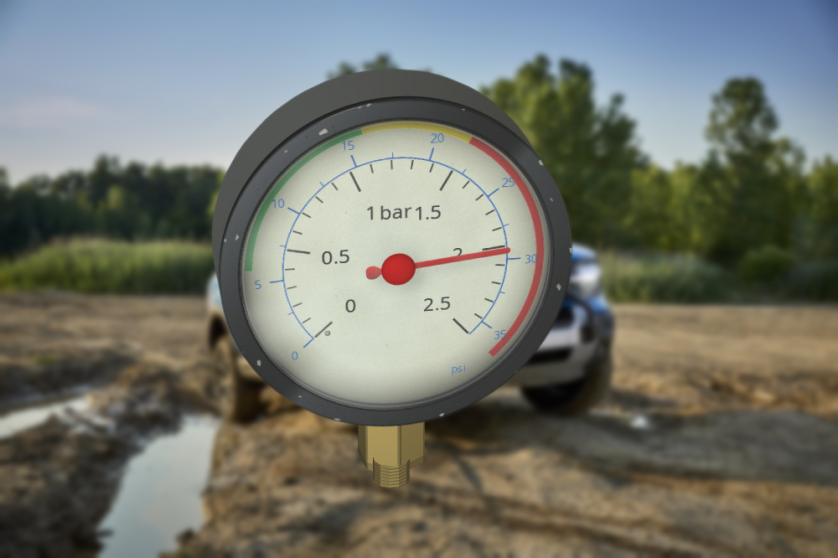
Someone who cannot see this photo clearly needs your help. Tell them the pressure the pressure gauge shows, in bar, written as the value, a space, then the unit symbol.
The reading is 2 bar
